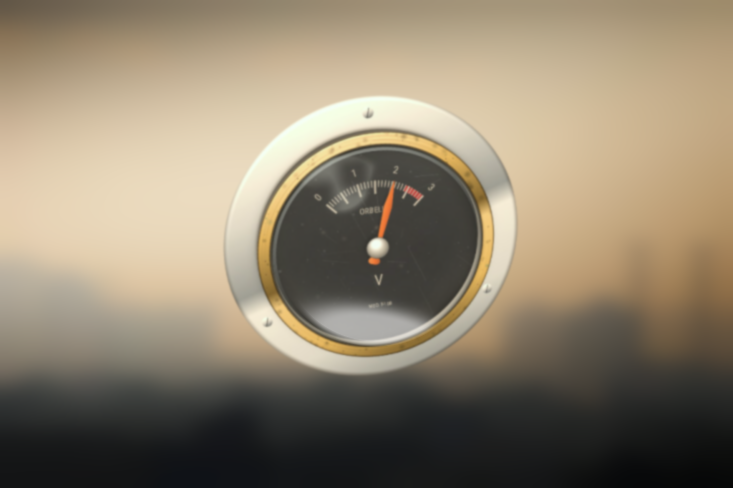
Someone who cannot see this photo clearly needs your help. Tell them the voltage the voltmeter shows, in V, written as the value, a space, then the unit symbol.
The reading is 2 V
